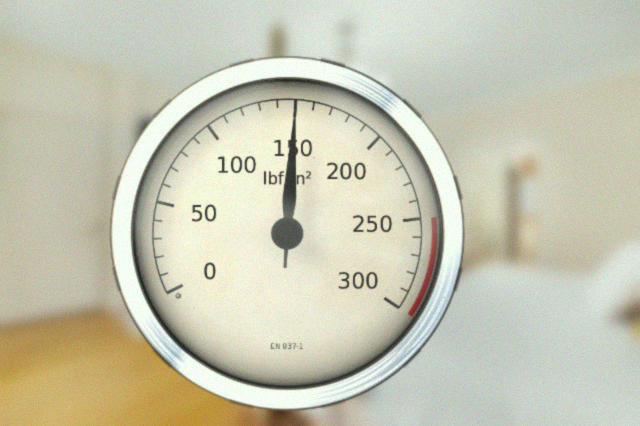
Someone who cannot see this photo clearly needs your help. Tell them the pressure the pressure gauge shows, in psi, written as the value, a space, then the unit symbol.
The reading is 150 psi
